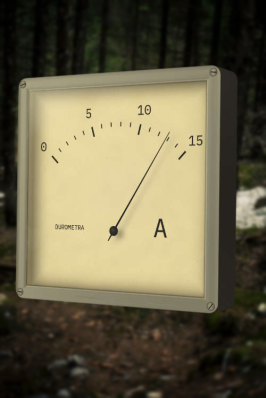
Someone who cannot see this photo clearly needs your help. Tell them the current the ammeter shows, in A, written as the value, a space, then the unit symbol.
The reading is 13 A
